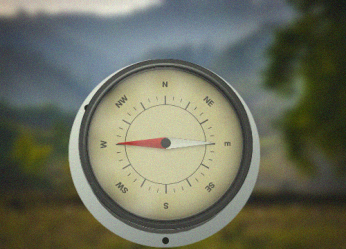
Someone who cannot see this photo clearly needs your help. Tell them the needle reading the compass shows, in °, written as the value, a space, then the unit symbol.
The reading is 270 °
